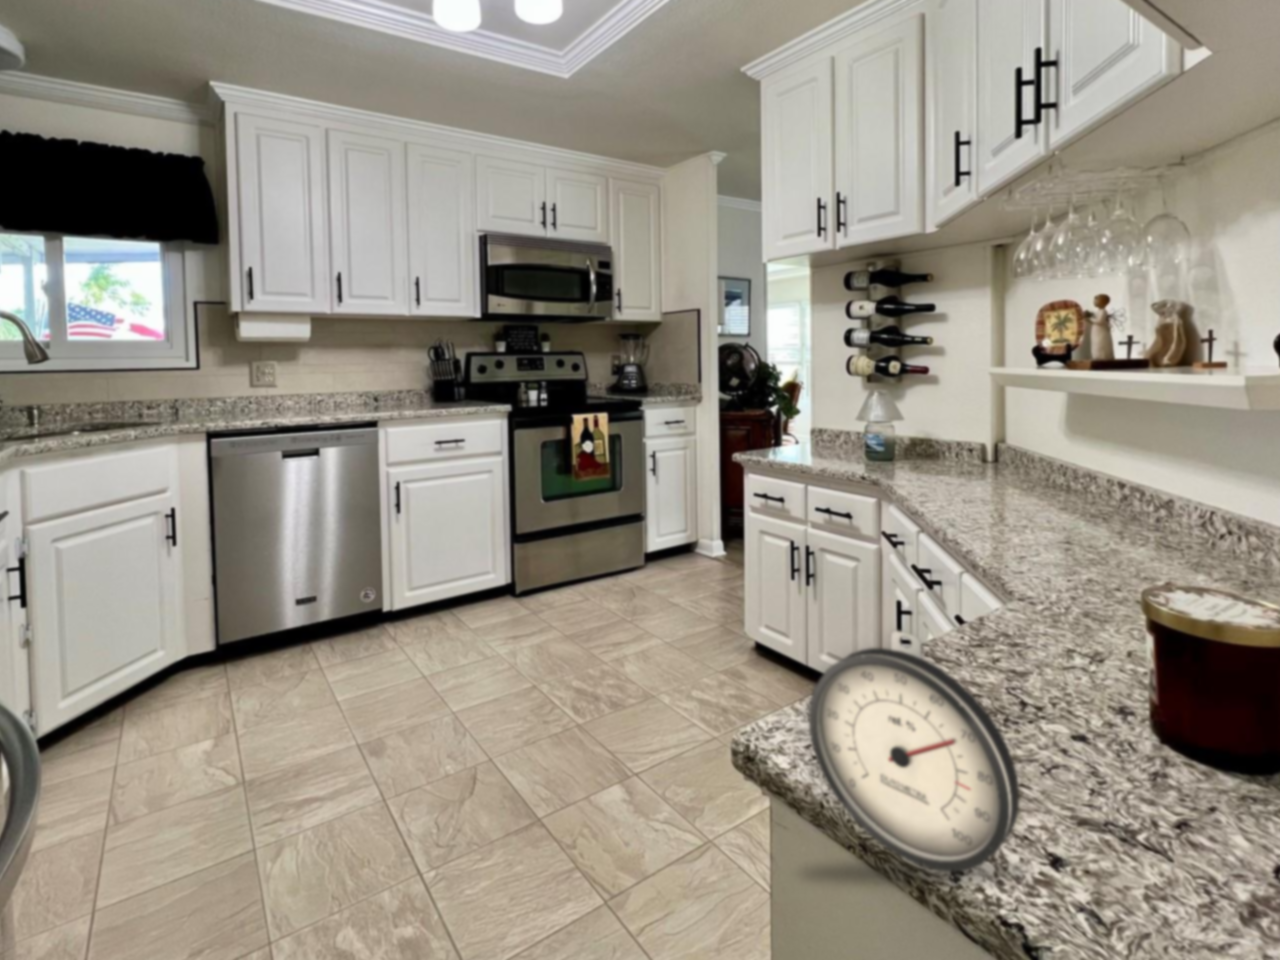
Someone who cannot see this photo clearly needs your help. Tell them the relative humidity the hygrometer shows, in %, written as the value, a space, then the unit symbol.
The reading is 70 %
